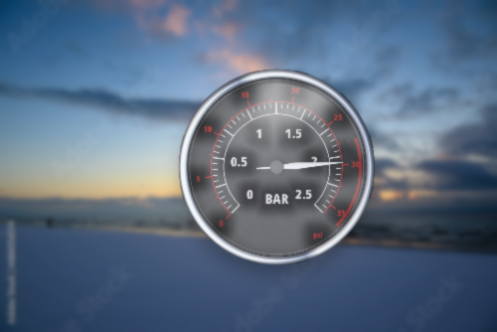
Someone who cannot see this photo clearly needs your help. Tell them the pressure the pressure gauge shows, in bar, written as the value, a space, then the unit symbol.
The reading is 2.05 bar
